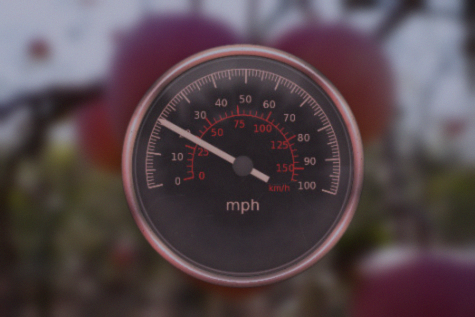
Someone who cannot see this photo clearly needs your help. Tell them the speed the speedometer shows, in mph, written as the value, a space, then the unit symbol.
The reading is 20 mph
